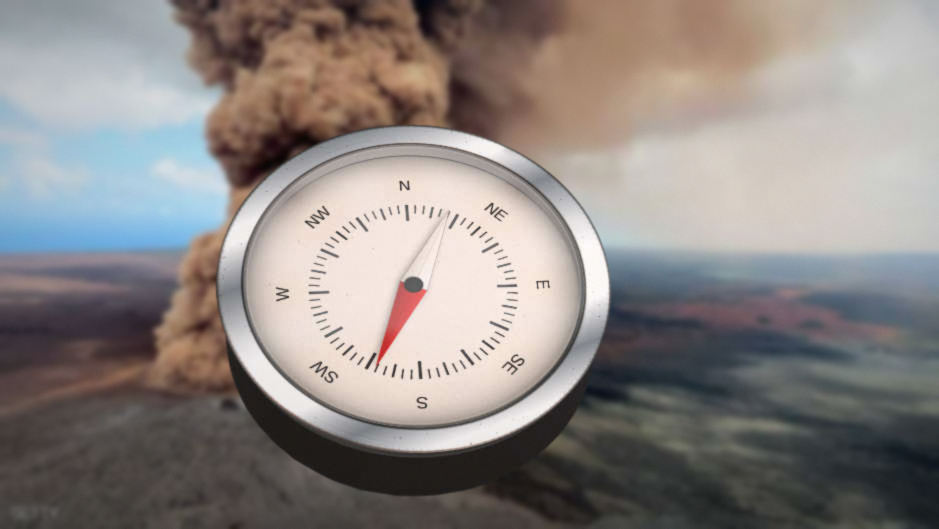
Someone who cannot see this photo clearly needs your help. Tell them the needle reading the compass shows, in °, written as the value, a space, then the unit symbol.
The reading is 205 °
